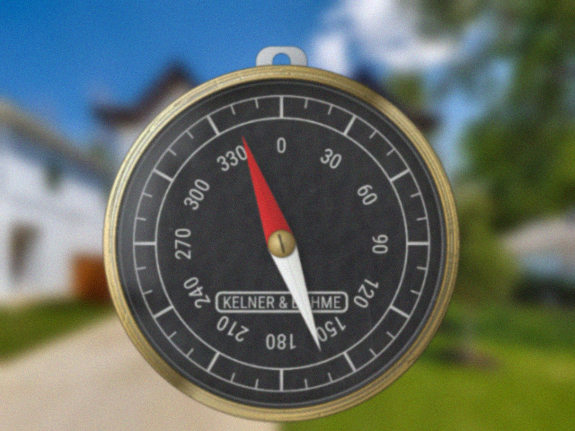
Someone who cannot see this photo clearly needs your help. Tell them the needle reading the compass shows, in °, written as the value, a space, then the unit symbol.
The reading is 340 °
